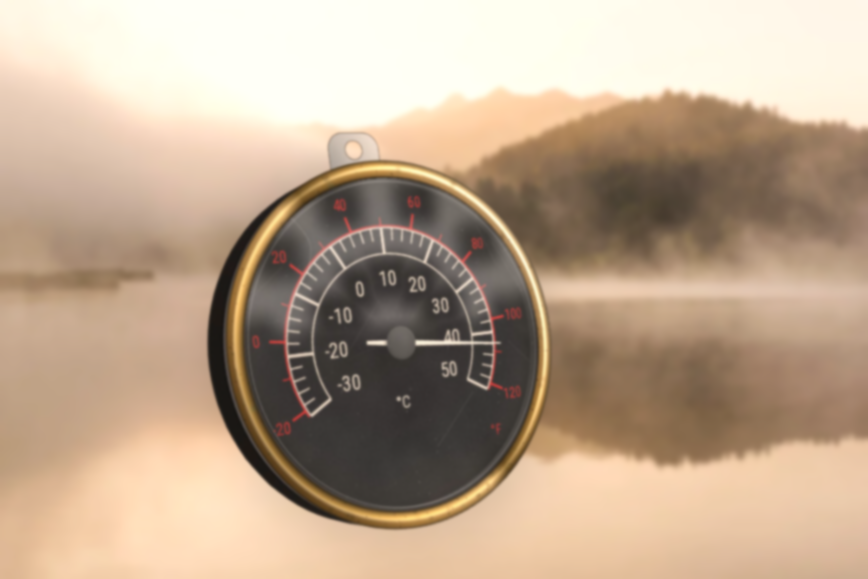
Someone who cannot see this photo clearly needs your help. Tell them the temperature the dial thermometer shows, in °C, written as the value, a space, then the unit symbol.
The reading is 42 °C
